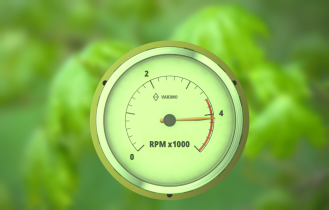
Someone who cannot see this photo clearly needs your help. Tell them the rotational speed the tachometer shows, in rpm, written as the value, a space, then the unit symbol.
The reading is 4100 rpm
